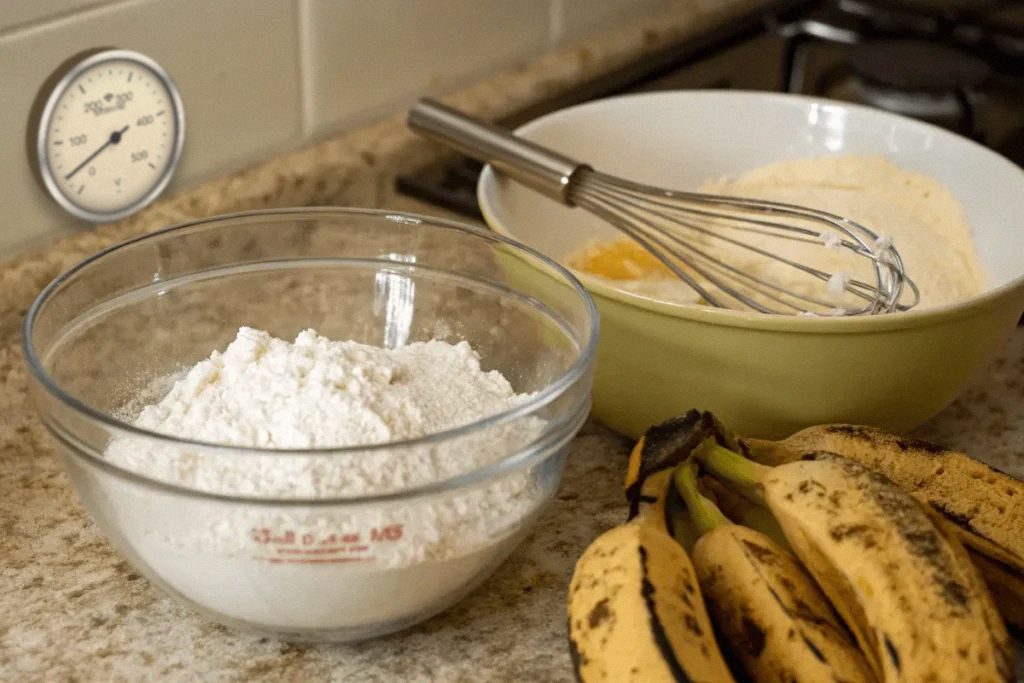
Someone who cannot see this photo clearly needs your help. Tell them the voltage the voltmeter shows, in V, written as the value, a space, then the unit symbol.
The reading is 40 V
